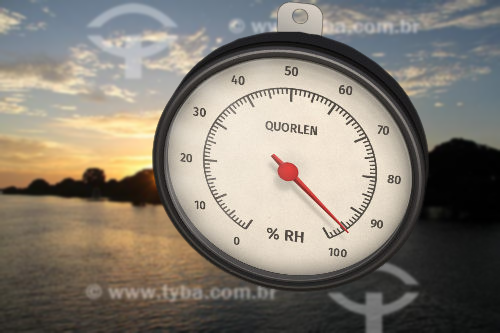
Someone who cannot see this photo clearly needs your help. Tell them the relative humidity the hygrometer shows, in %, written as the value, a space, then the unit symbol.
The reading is 95 %
